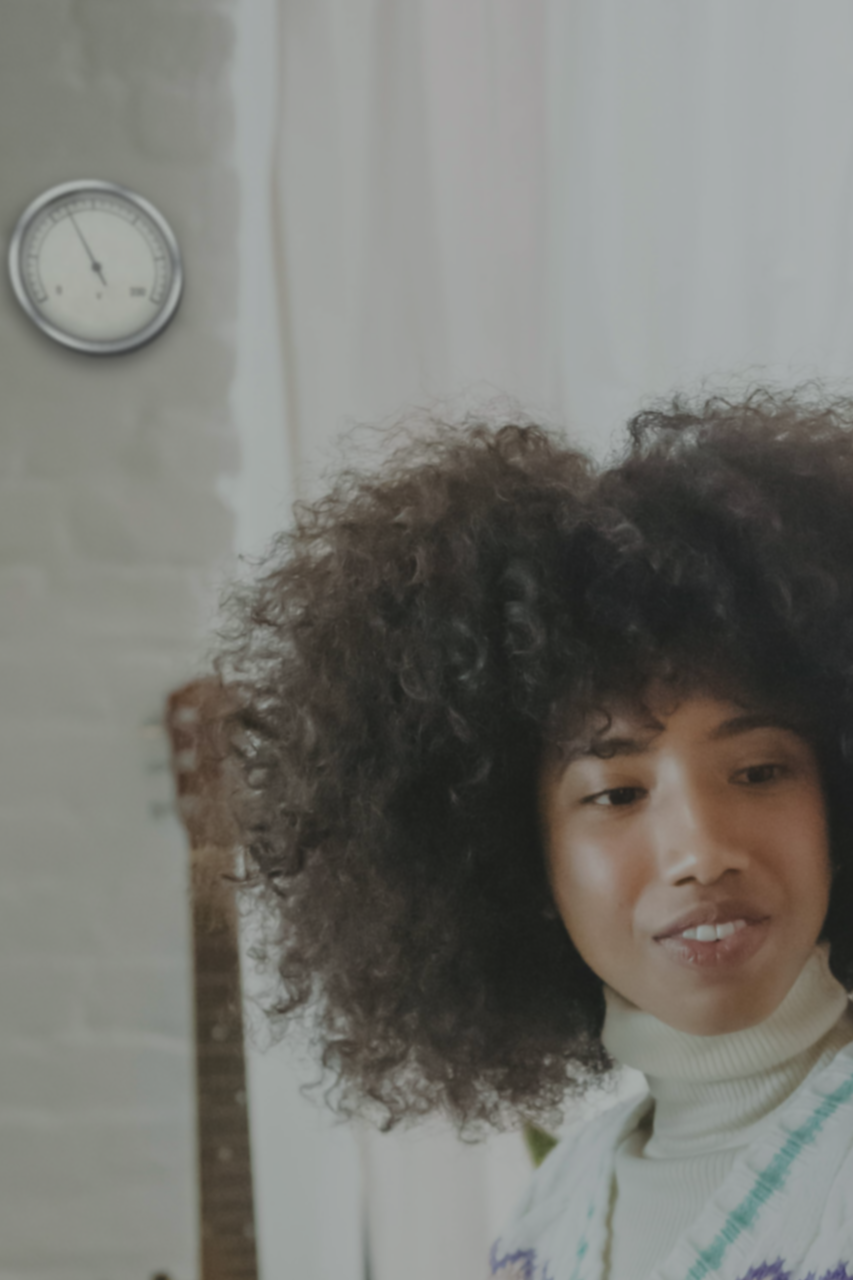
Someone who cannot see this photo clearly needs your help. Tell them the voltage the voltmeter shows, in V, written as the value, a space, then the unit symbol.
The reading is 120 V
